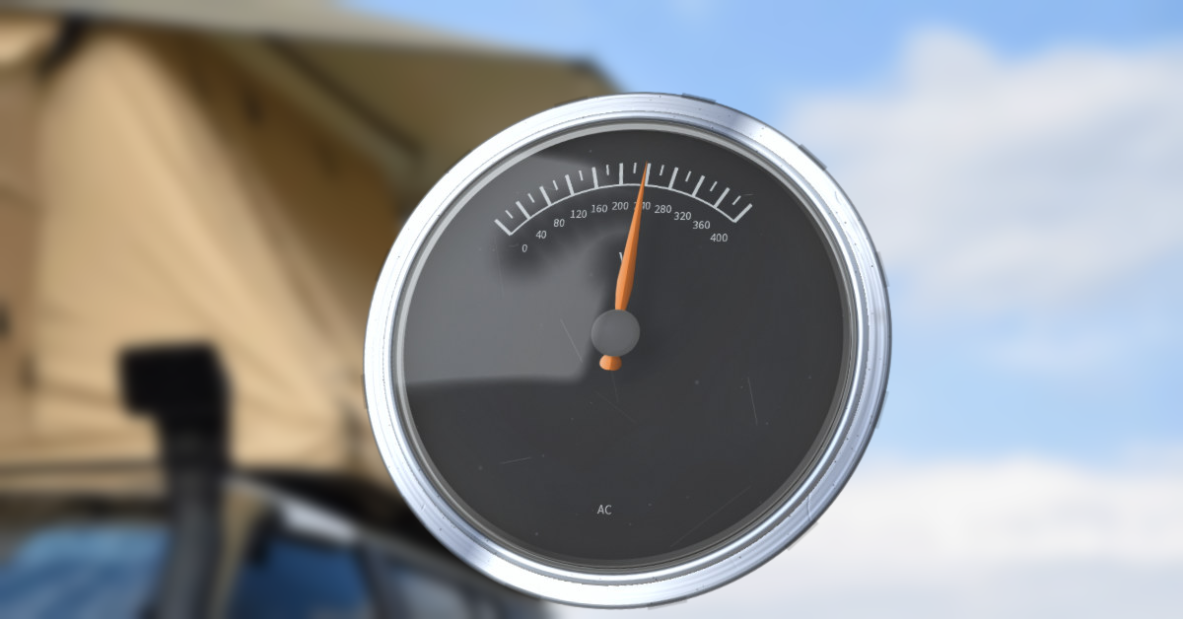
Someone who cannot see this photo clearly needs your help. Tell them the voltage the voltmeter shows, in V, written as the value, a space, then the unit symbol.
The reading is 240 V
